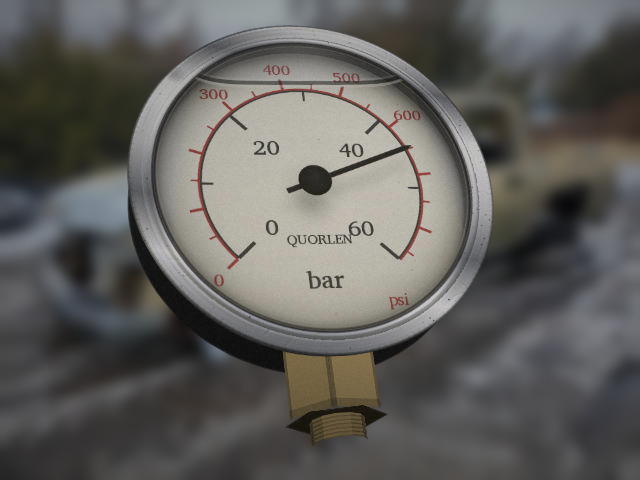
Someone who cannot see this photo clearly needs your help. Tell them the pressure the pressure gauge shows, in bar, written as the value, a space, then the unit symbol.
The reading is 45 bar
